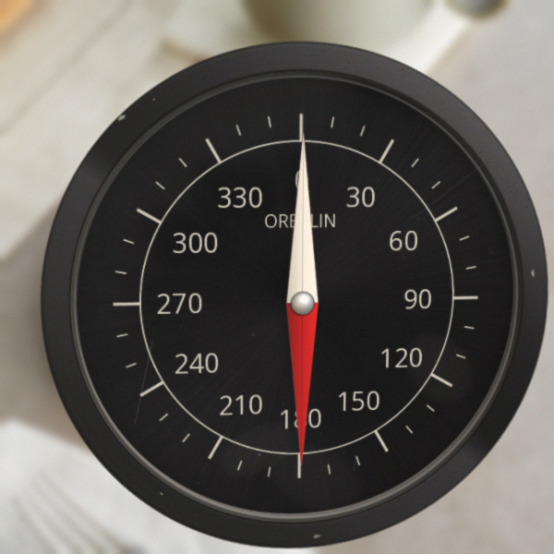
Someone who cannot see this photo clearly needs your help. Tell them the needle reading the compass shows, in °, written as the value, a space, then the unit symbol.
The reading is 180 °
